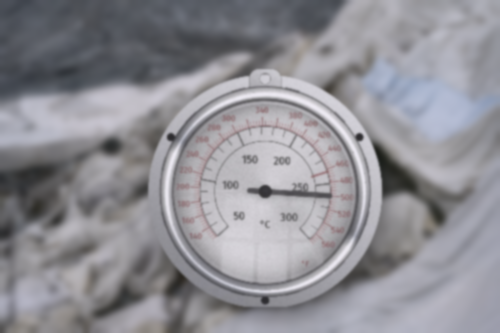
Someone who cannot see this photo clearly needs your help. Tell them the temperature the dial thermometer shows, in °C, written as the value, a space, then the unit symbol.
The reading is 260 °C
